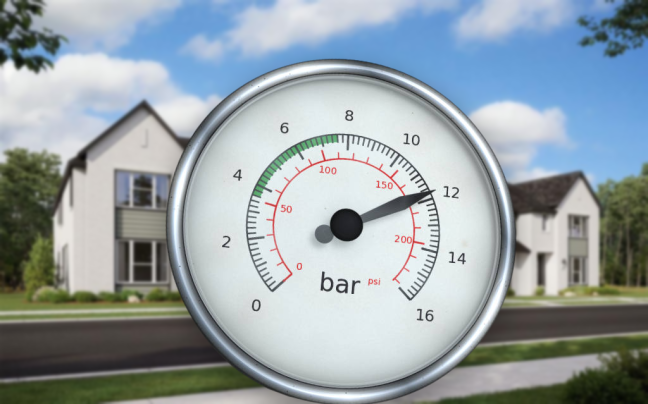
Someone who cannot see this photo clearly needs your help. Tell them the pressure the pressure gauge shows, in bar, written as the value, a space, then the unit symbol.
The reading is 11.8 bar
